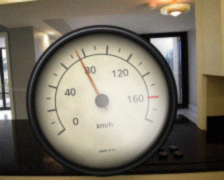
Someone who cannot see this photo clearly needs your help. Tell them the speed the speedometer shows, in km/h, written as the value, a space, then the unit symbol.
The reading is 75 km/h
